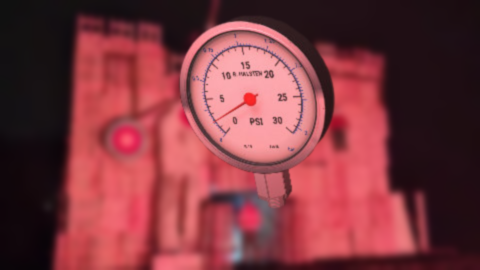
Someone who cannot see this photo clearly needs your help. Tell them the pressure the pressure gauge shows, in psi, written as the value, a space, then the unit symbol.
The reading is 2 psi
